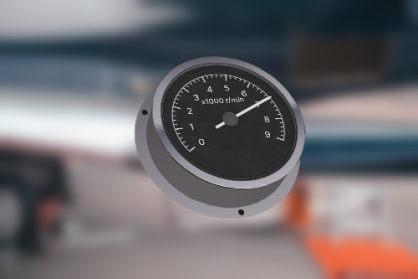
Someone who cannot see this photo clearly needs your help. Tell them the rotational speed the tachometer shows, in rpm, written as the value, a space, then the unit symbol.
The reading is 7000 rpm
